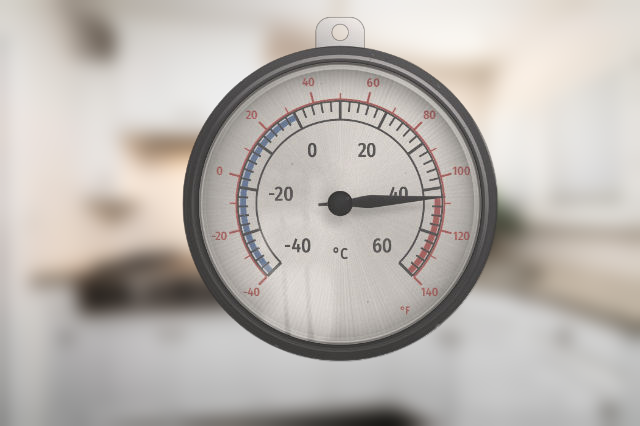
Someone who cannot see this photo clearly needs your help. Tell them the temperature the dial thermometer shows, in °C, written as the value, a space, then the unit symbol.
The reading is 42 °C
